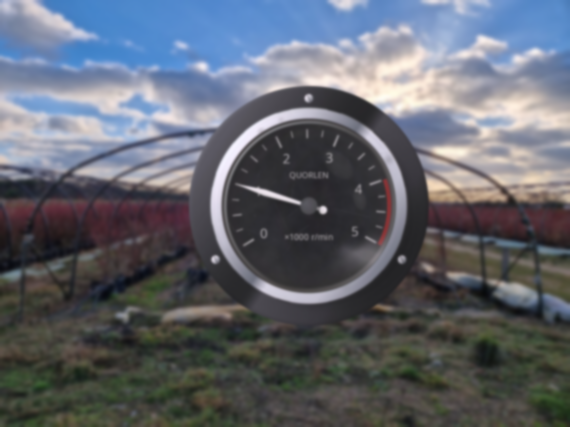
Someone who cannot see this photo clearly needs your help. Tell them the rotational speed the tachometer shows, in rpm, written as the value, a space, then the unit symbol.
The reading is 1000 rpm
